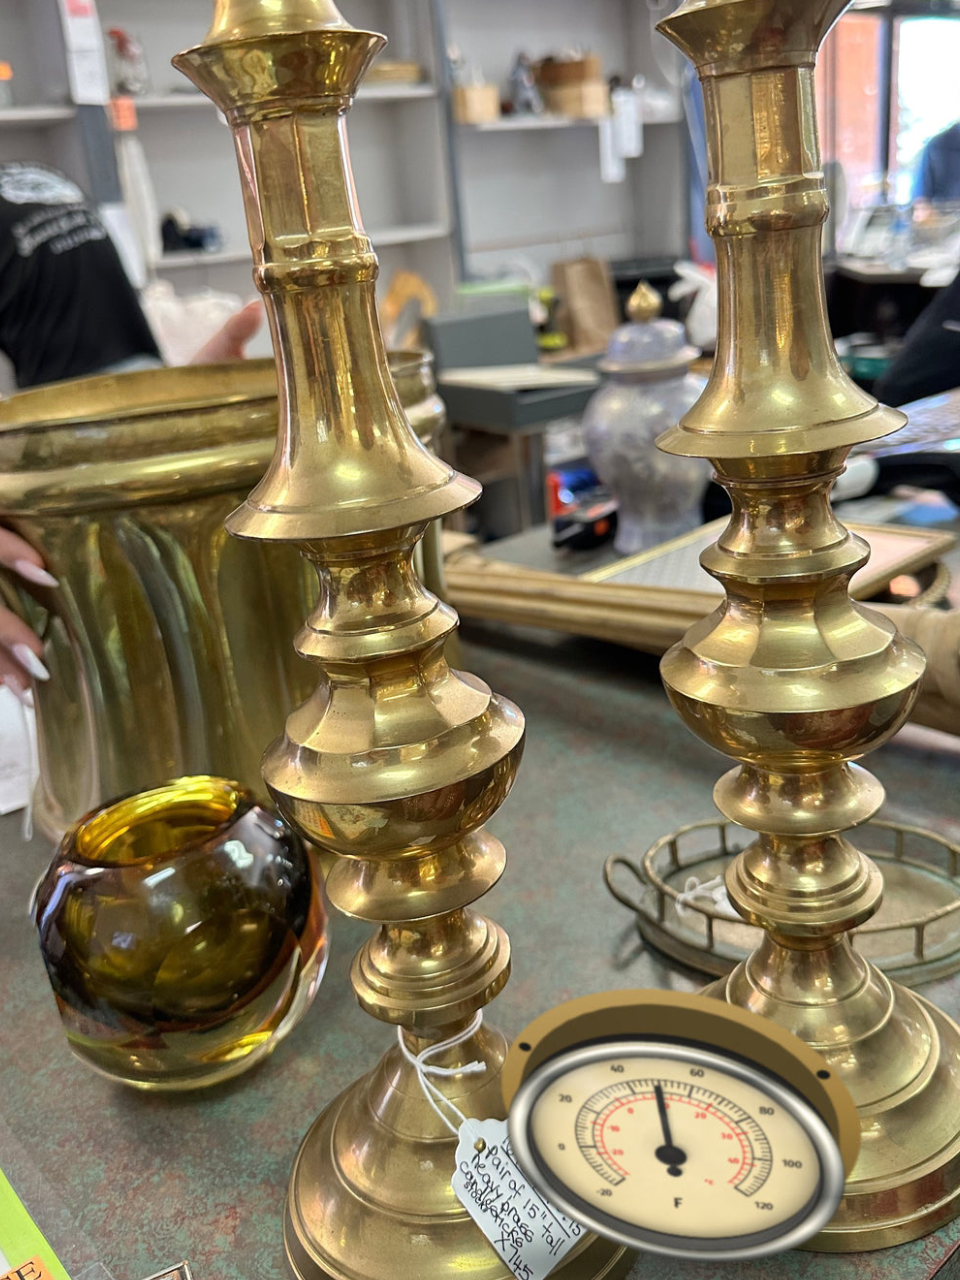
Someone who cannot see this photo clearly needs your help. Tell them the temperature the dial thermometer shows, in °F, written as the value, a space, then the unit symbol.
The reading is 50 °F
